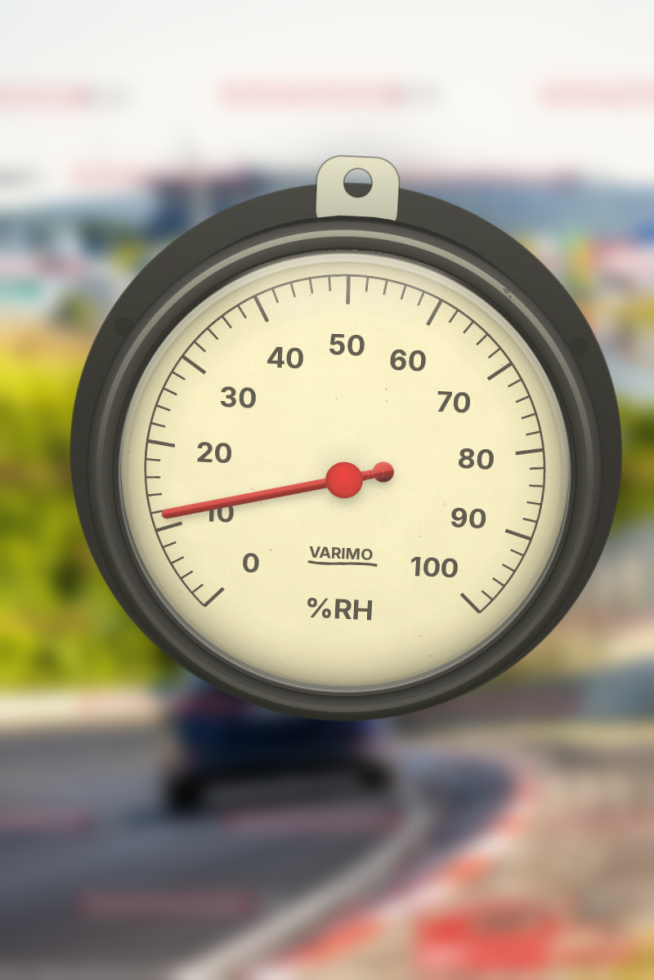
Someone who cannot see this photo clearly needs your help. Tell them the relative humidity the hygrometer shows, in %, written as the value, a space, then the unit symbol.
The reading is 12 %
